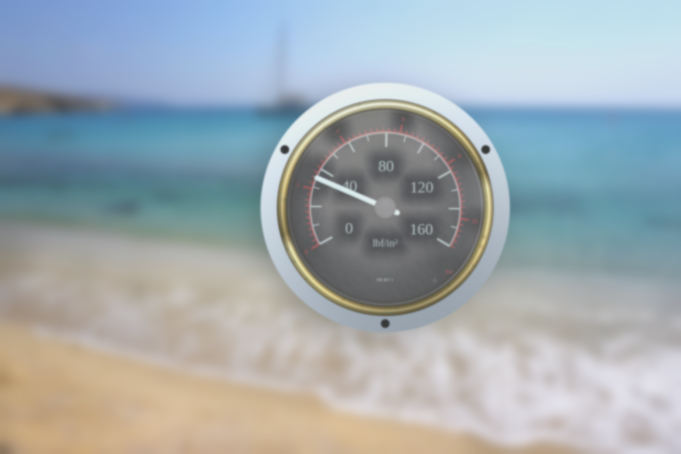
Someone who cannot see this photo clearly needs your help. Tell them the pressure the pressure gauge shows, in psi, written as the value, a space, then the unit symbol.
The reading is 35 psi
